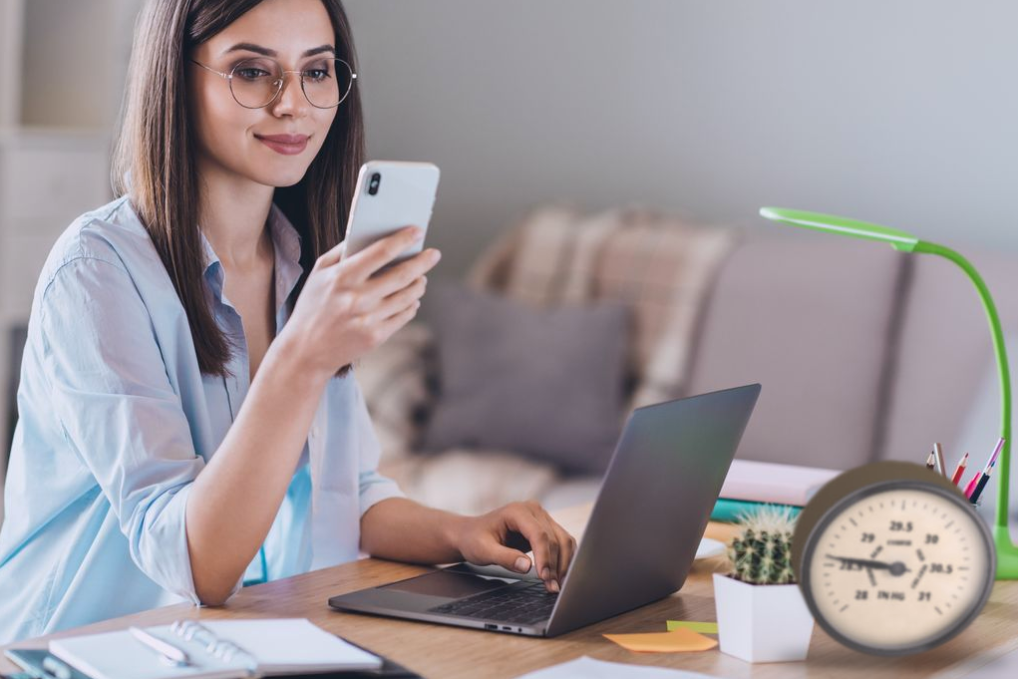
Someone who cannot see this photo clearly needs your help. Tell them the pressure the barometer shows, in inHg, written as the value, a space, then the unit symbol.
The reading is 28.6 inHg
